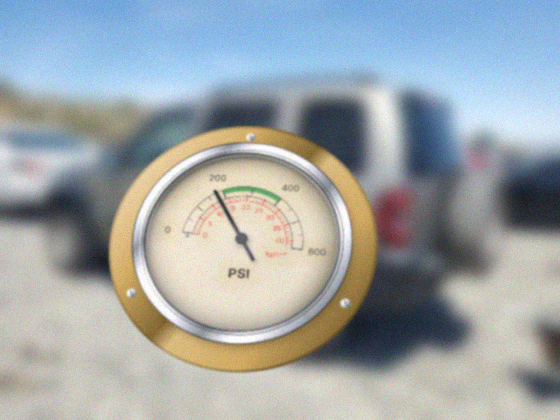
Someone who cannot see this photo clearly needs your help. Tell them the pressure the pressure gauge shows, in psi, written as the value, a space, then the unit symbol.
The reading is 175 psi
